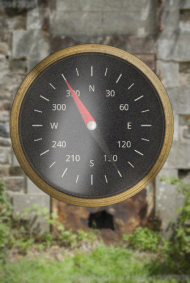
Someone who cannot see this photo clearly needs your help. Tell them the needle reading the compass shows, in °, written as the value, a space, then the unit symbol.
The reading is 330 °
